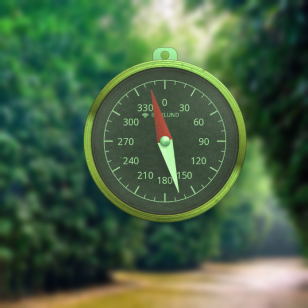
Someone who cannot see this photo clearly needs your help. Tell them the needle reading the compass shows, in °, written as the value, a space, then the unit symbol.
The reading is 345 °
